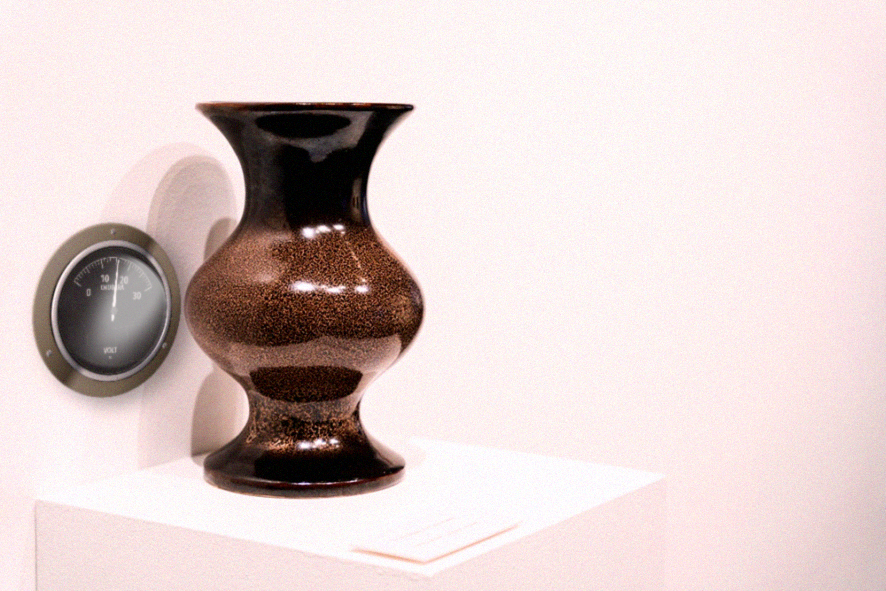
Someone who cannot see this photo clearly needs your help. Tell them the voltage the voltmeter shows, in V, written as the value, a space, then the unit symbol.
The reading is 15 V
